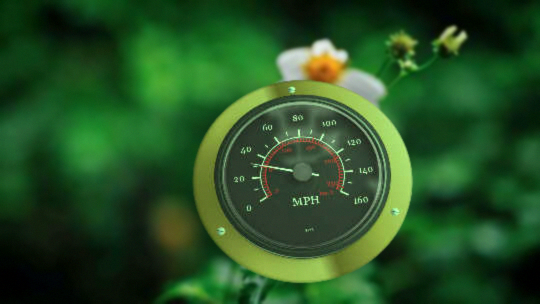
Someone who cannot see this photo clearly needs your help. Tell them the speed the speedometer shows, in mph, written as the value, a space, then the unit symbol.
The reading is 30 mph
